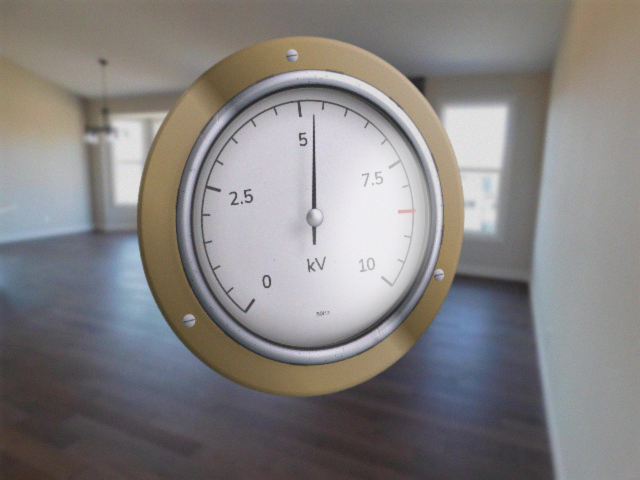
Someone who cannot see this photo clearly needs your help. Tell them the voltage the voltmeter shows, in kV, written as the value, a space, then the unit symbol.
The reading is 5.25 kV
